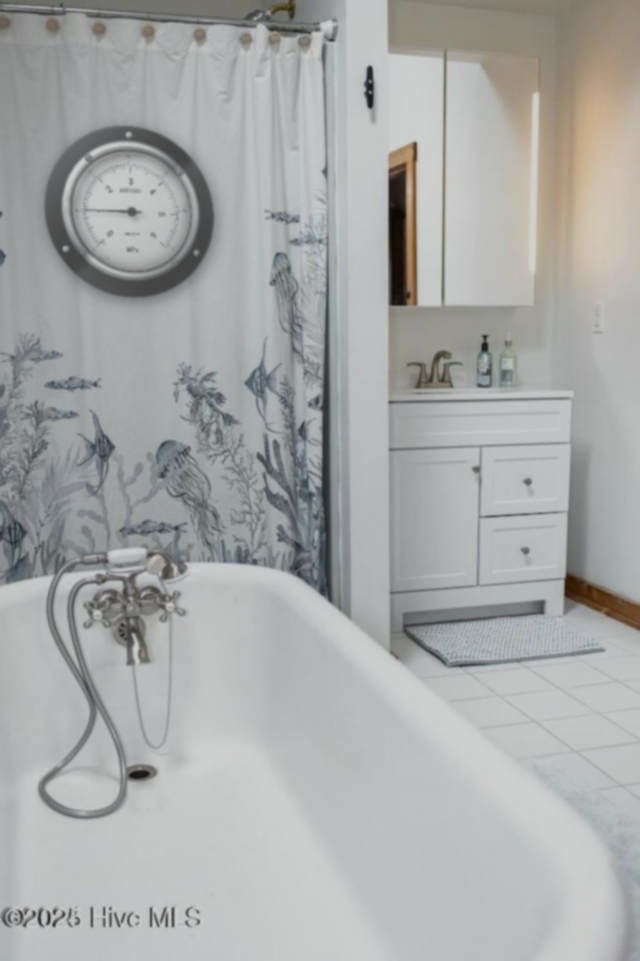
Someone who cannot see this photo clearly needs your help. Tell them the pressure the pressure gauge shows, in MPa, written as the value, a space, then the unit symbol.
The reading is 1 MPa
